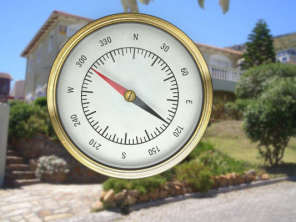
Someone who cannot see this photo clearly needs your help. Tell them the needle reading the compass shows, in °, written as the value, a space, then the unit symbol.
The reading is 300 °
